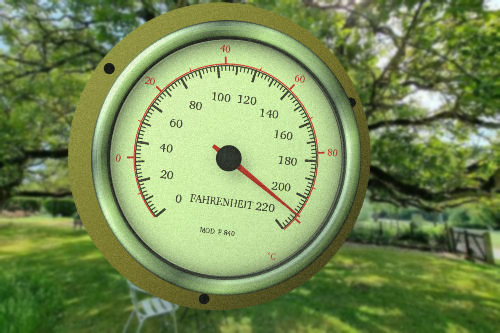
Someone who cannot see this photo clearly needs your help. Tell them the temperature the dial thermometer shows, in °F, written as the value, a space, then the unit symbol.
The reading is 210 °F
